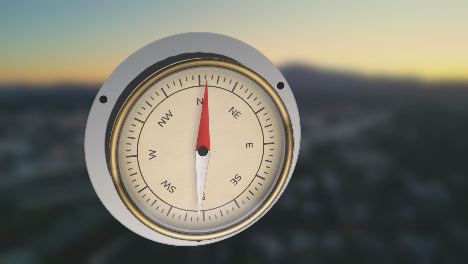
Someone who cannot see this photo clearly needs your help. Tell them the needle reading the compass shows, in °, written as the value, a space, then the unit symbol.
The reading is 5 °
